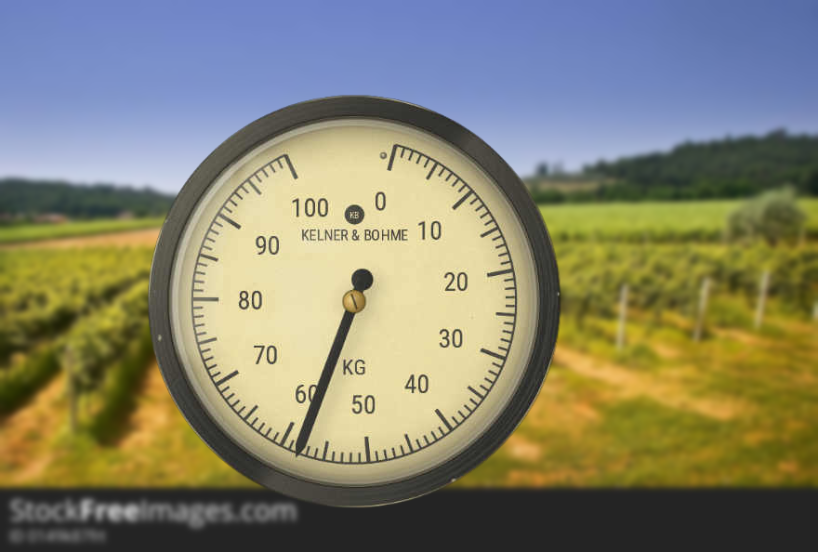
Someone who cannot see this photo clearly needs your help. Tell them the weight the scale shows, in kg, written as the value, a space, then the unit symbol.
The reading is 58 kg
